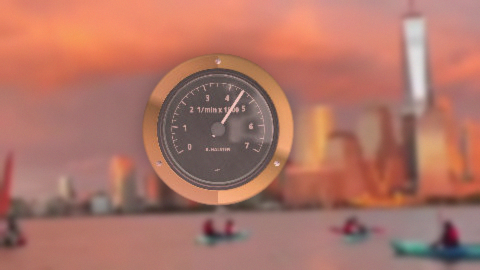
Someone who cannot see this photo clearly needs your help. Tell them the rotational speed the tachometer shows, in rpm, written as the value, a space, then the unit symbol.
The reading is 4500 rpm
